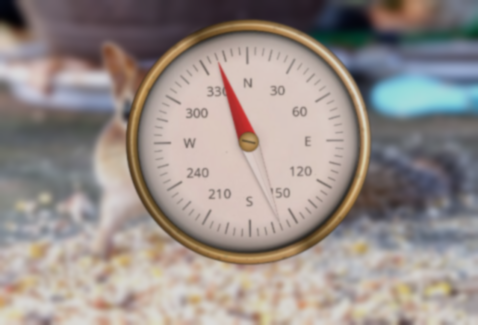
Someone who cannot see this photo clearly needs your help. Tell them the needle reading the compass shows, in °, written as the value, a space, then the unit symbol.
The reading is 340 °
